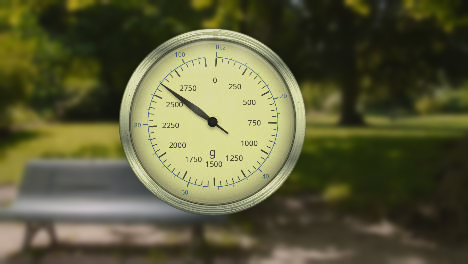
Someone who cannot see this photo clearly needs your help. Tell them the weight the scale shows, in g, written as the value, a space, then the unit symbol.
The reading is 2600 g
